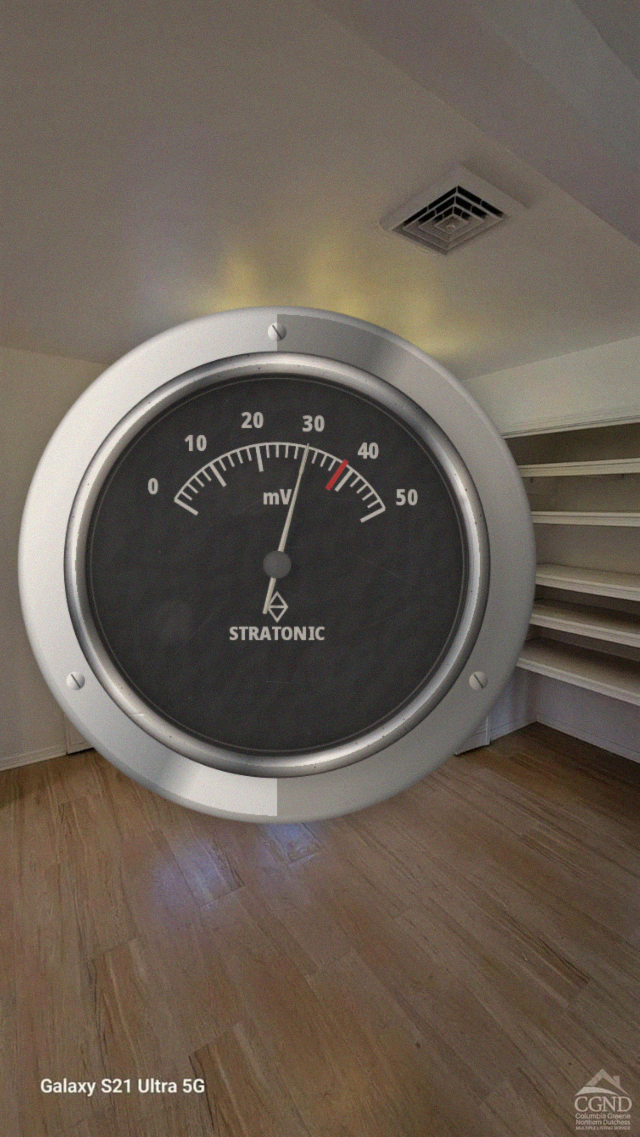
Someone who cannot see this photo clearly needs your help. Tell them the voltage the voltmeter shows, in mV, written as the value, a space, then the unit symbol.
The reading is 30 mV
